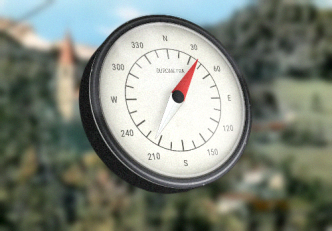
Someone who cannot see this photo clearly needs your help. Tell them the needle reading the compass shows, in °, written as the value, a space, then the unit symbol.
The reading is 37.5 °
